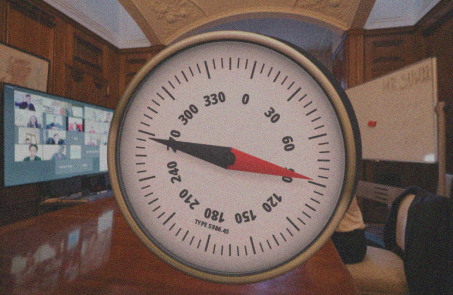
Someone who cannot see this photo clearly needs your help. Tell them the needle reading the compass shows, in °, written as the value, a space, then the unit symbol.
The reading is 87.5 °
